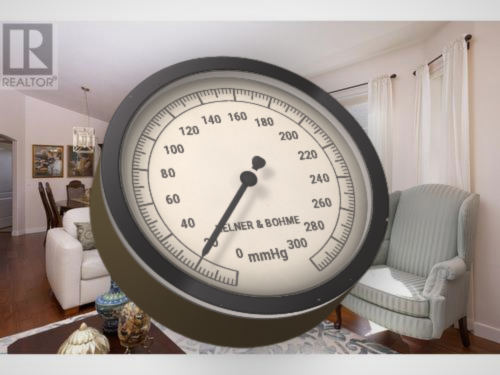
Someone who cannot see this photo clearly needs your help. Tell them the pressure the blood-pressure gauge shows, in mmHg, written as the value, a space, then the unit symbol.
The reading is 20 mmHg
